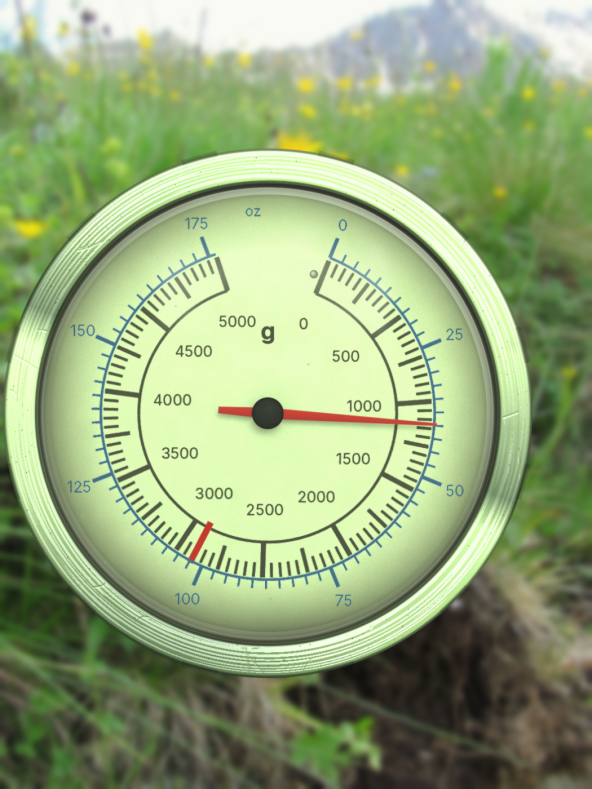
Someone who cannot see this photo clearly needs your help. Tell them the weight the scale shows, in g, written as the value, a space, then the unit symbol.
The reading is 1125 g
